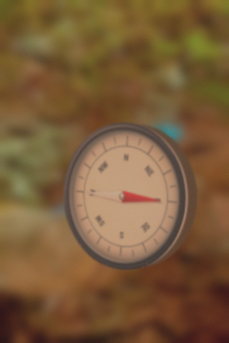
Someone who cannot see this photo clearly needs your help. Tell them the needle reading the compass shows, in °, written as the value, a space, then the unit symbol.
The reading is 90 °
